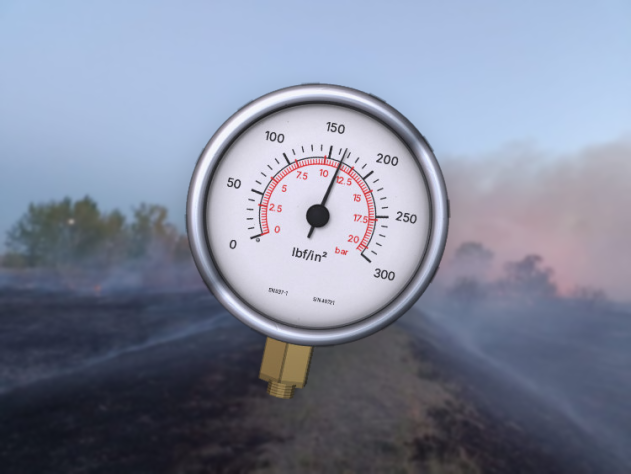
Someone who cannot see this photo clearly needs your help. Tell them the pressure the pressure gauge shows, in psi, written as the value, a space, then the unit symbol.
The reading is 165 psi
